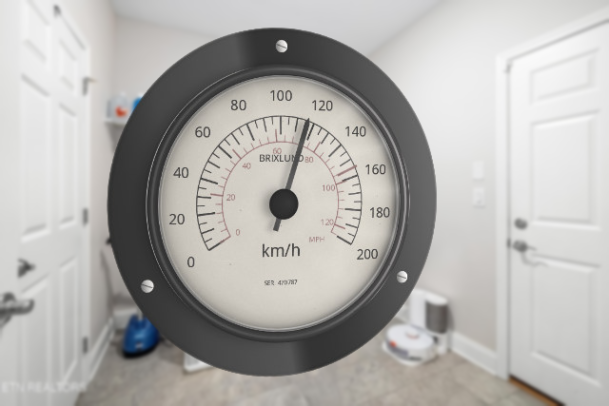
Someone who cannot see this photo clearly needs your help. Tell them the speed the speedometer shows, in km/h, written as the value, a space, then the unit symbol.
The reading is 115 km/h
